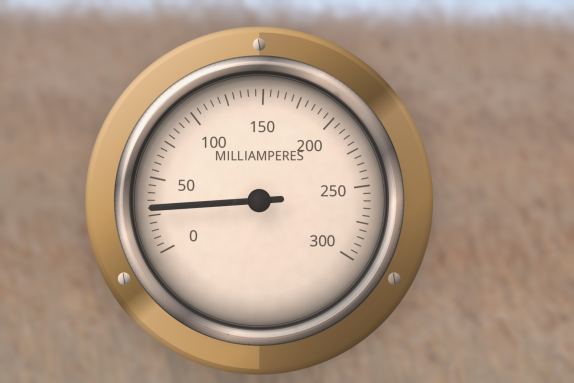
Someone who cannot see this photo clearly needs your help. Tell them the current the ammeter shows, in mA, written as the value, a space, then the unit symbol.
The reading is 30 mA
